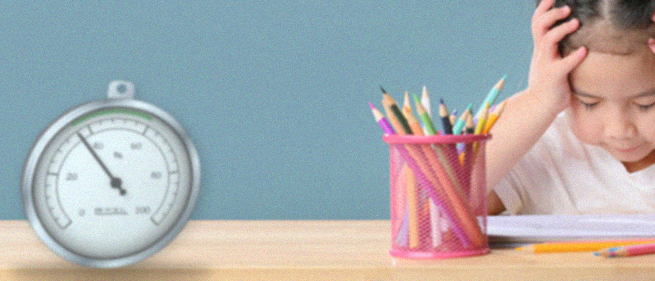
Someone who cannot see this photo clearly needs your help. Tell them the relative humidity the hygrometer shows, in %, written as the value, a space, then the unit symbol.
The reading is 36 %
